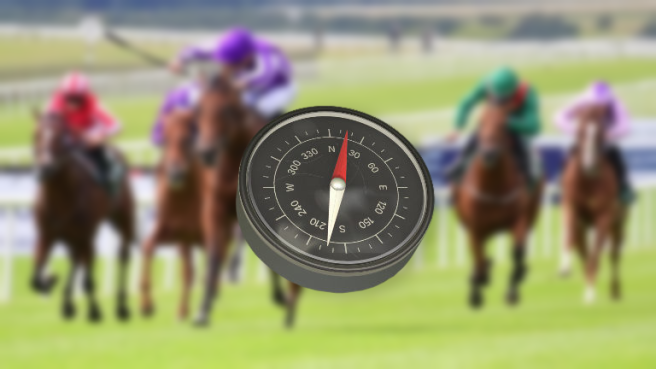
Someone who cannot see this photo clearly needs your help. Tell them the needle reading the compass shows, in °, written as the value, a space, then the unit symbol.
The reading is 15 °
